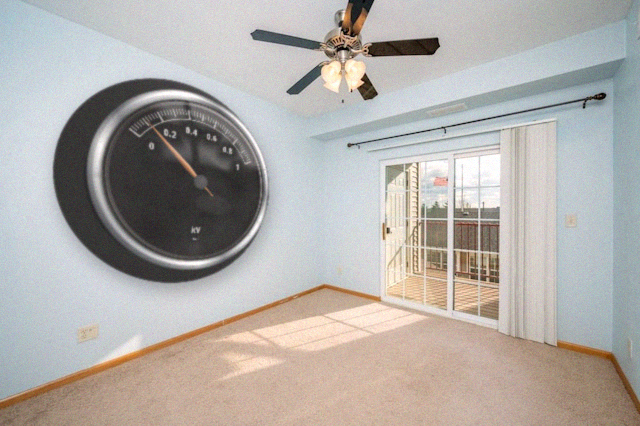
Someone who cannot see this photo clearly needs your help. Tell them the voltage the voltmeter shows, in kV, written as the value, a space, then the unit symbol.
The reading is 0.1 kV
